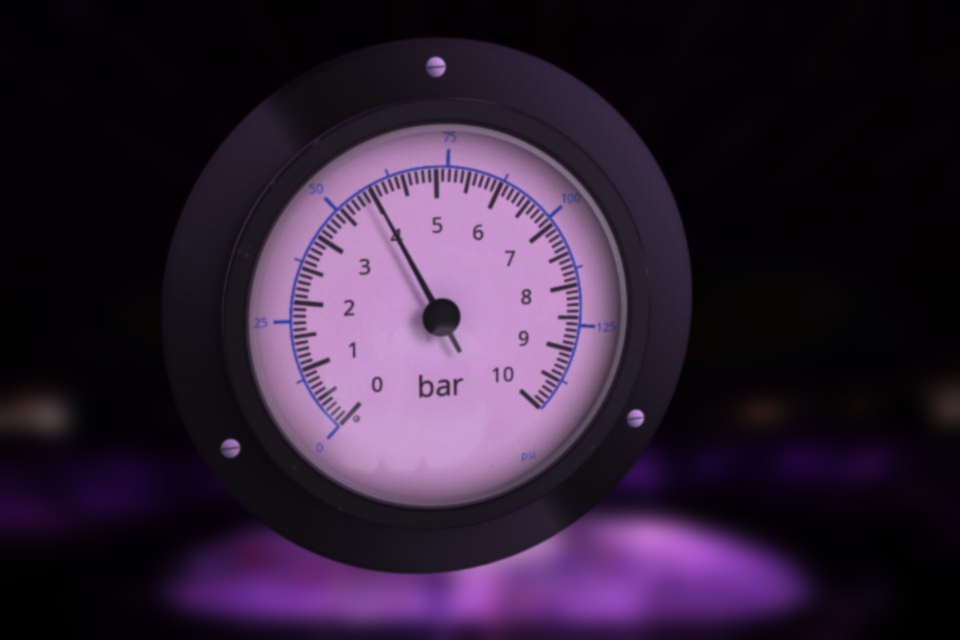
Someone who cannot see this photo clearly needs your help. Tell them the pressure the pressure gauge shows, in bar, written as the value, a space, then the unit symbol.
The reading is 4 bar
